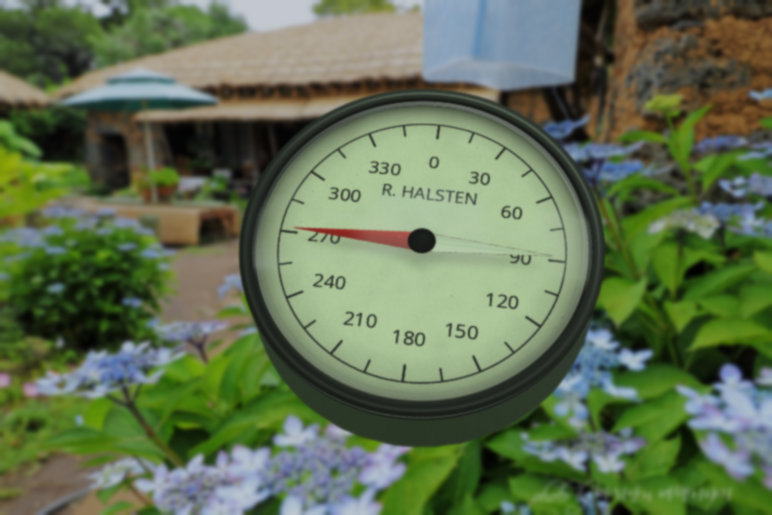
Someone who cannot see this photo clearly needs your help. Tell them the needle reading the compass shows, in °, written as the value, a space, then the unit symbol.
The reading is 270 °
